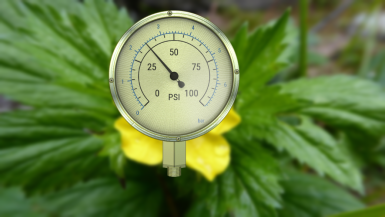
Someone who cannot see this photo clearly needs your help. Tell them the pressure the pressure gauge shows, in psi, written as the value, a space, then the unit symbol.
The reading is 35 psi
